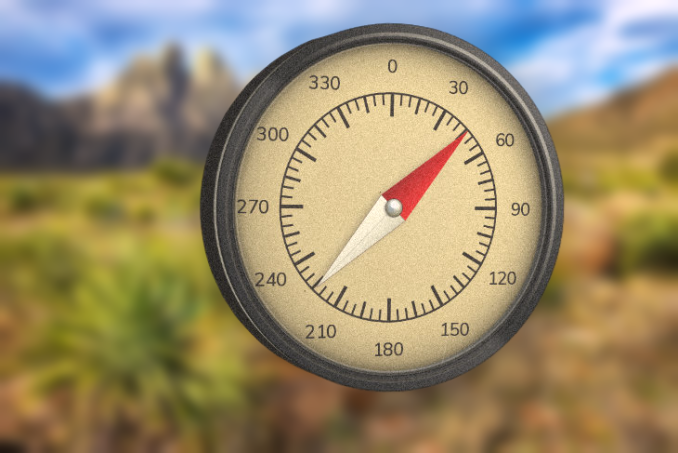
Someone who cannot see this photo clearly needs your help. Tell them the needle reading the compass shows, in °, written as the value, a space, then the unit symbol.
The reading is 45 °
